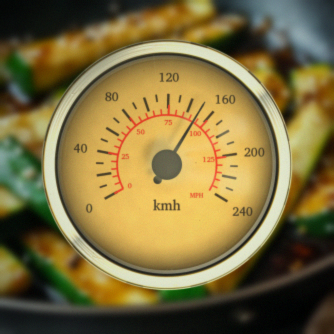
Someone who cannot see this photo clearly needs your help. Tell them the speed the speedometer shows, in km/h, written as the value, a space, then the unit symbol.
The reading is 150 km/h
